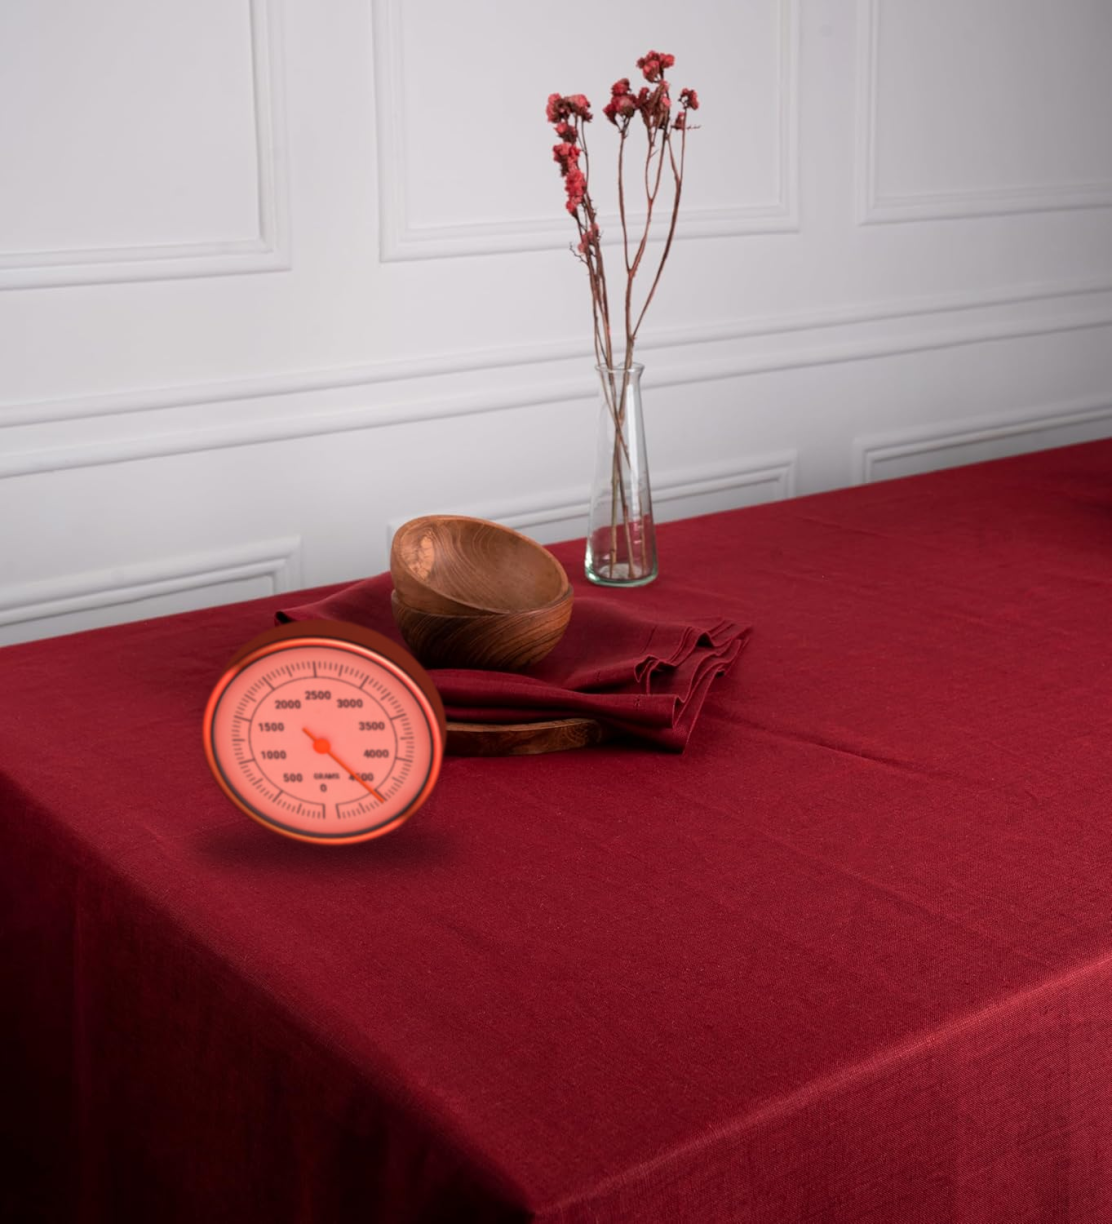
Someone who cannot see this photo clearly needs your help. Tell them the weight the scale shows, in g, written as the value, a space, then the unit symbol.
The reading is 4500 g
